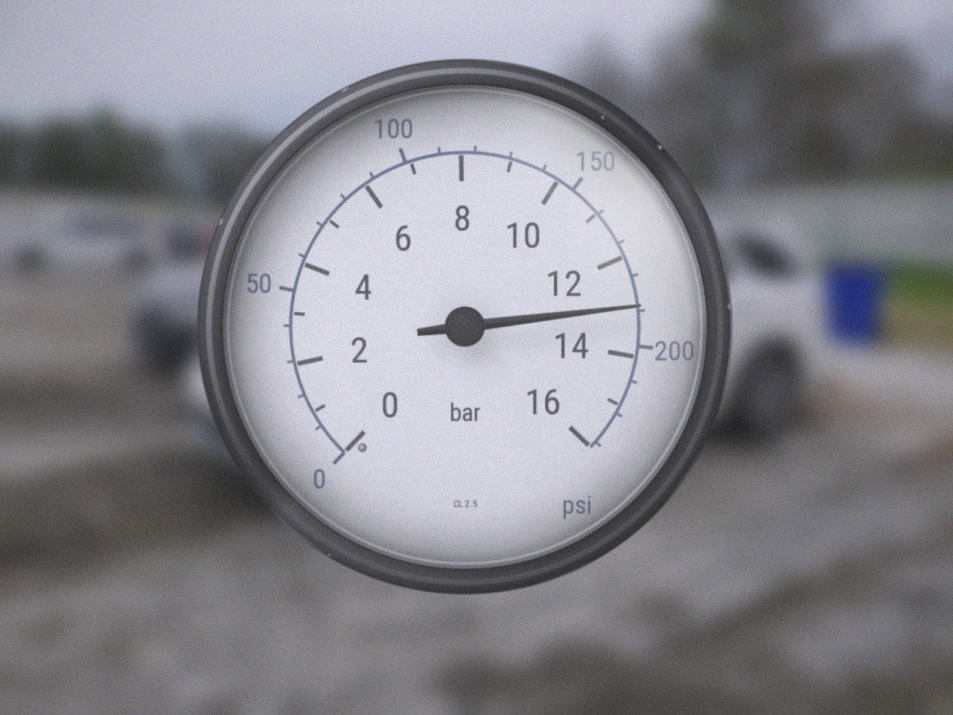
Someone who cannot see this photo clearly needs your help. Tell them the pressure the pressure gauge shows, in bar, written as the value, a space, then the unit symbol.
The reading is 13 bar
